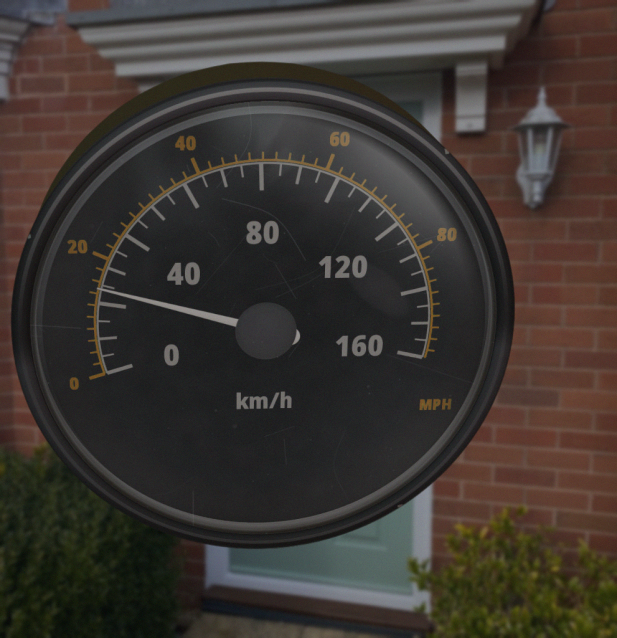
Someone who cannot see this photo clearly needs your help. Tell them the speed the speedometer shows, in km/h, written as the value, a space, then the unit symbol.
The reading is 25 km/h
